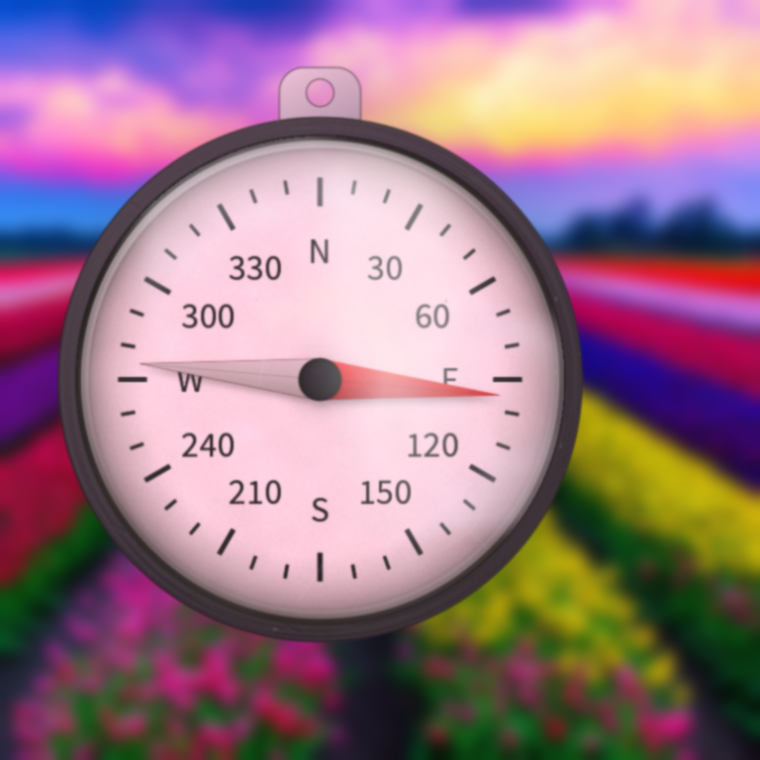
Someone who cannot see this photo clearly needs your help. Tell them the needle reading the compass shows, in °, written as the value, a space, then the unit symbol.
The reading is 95 °
